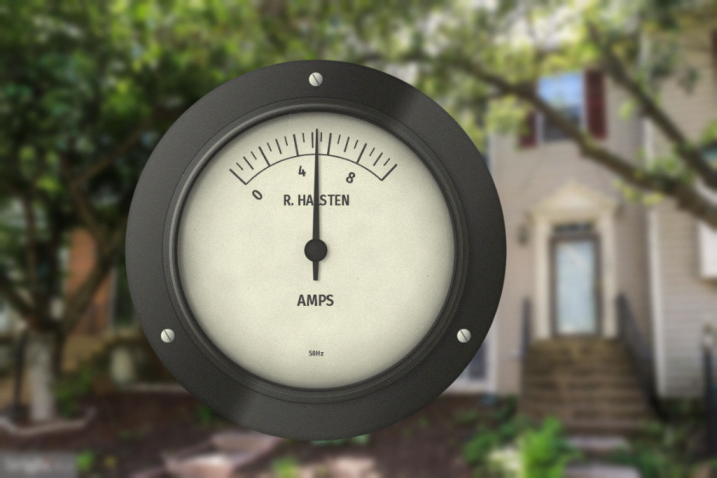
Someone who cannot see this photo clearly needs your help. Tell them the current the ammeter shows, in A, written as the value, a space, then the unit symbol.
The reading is 5.25 A
